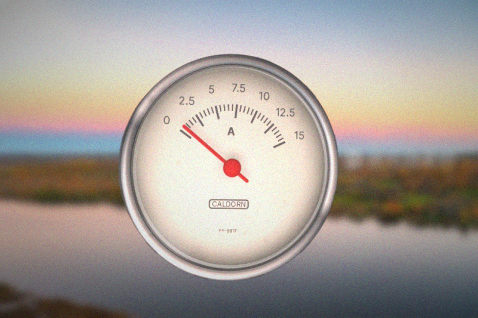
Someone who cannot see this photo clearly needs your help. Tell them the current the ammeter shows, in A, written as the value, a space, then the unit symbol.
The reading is 0.5 A
